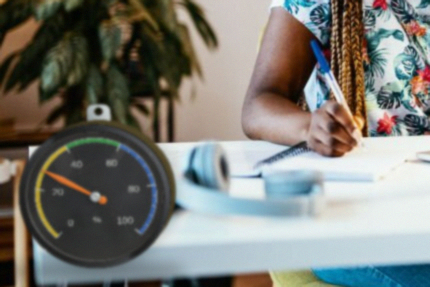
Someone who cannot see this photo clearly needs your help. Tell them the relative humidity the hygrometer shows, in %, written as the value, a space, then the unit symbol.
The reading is 28 %
